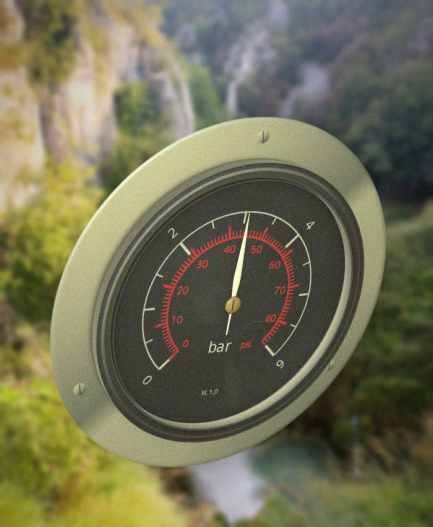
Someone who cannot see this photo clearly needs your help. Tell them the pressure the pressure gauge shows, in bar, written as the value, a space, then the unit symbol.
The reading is 3 bar
